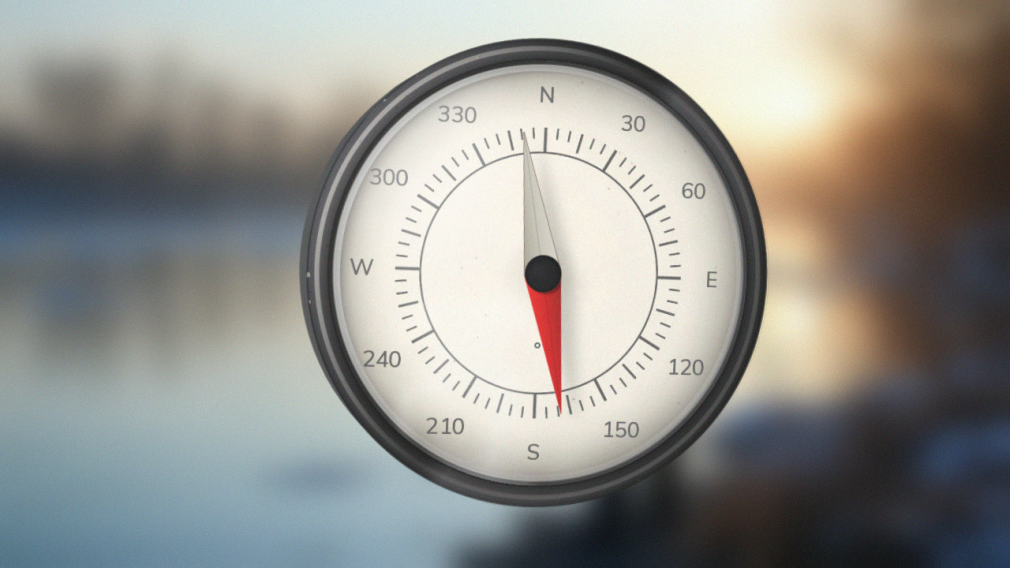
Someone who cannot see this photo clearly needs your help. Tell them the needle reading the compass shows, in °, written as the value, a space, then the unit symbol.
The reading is 170 °
